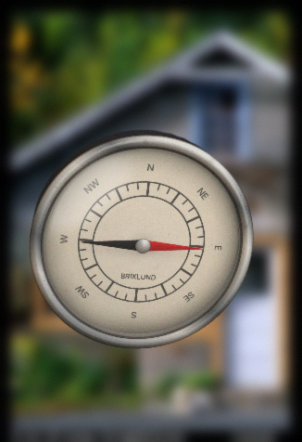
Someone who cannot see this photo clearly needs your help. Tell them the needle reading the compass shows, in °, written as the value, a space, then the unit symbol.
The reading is 90 °
